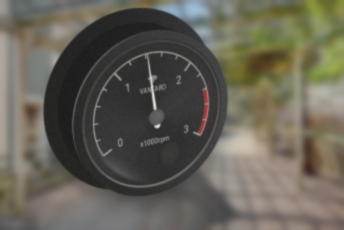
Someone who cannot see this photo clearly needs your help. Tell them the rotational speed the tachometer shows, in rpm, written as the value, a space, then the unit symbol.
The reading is 1400 rpm
